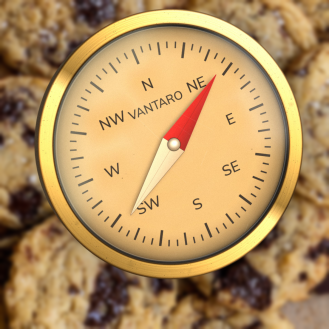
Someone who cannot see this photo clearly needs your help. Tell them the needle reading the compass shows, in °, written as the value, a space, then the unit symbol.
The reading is 55 °
